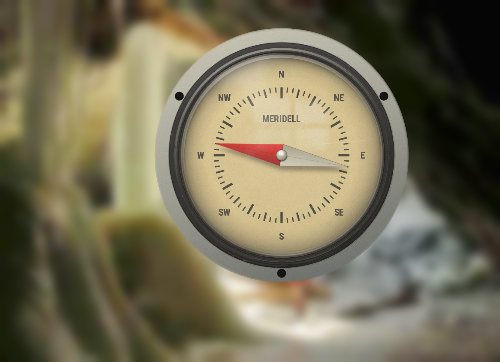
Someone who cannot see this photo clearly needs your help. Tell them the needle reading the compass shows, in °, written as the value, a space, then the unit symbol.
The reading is 280 °
